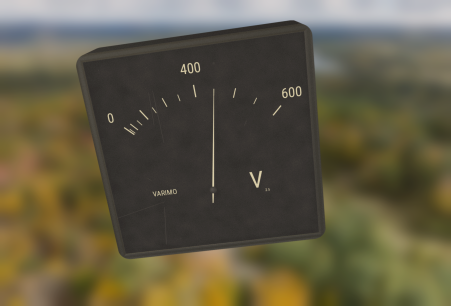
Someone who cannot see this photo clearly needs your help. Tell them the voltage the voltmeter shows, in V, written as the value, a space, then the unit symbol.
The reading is 450 V
